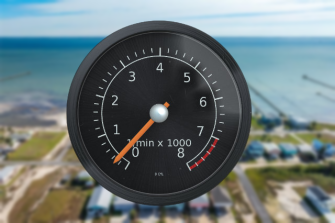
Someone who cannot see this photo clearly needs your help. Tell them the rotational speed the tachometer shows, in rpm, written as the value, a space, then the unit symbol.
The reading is 300 rpm
